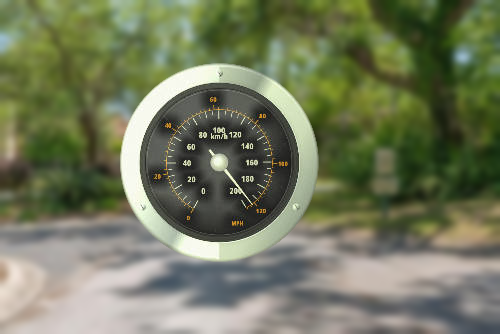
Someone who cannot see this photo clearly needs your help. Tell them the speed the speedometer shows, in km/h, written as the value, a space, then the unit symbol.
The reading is 195 km/h
